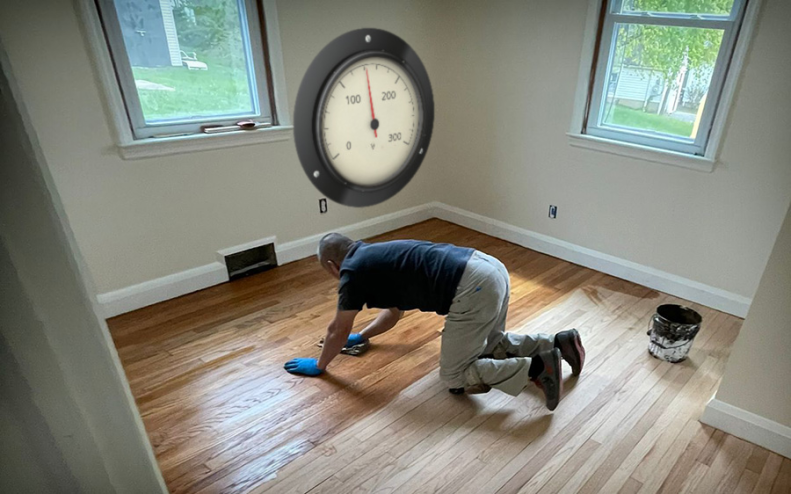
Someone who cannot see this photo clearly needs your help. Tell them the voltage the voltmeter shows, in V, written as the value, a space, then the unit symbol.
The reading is 140 V
